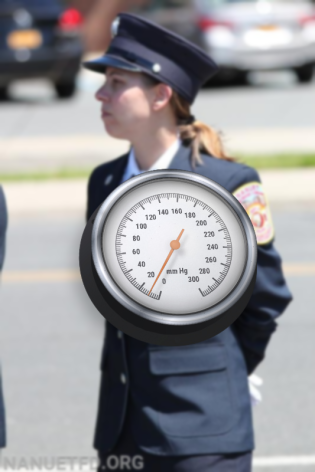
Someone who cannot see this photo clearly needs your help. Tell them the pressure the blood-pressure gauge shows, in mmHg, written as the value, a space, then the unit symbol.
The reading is 10 mmHg
